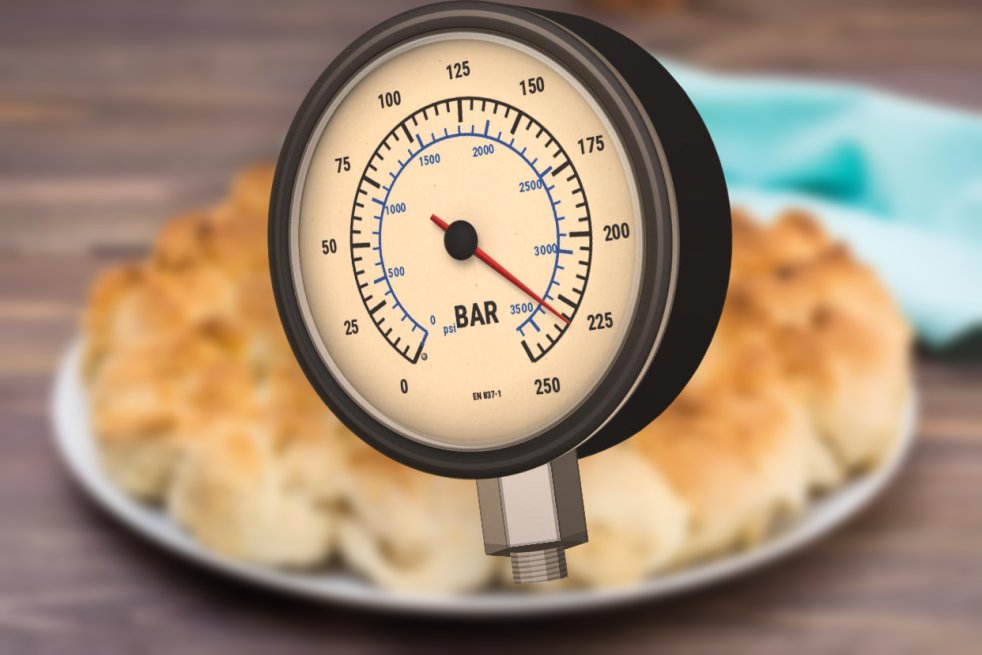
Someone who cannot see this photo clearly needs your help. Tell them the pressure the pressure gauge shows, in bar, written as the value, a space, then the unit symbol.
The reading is 230 bar
